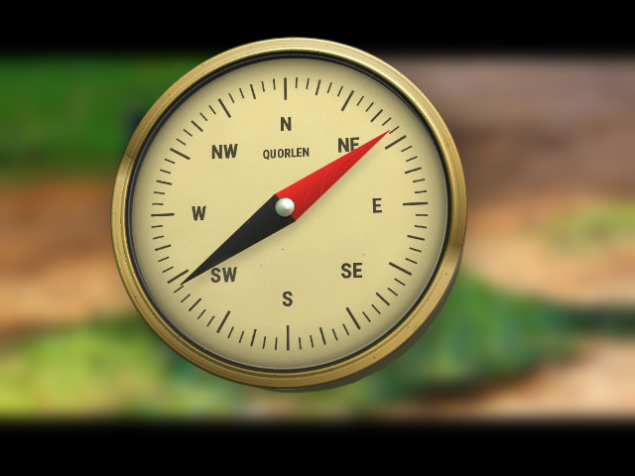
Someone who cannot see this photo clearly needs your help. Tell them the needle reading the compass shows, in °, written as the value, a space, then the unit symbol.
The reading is 55 °
